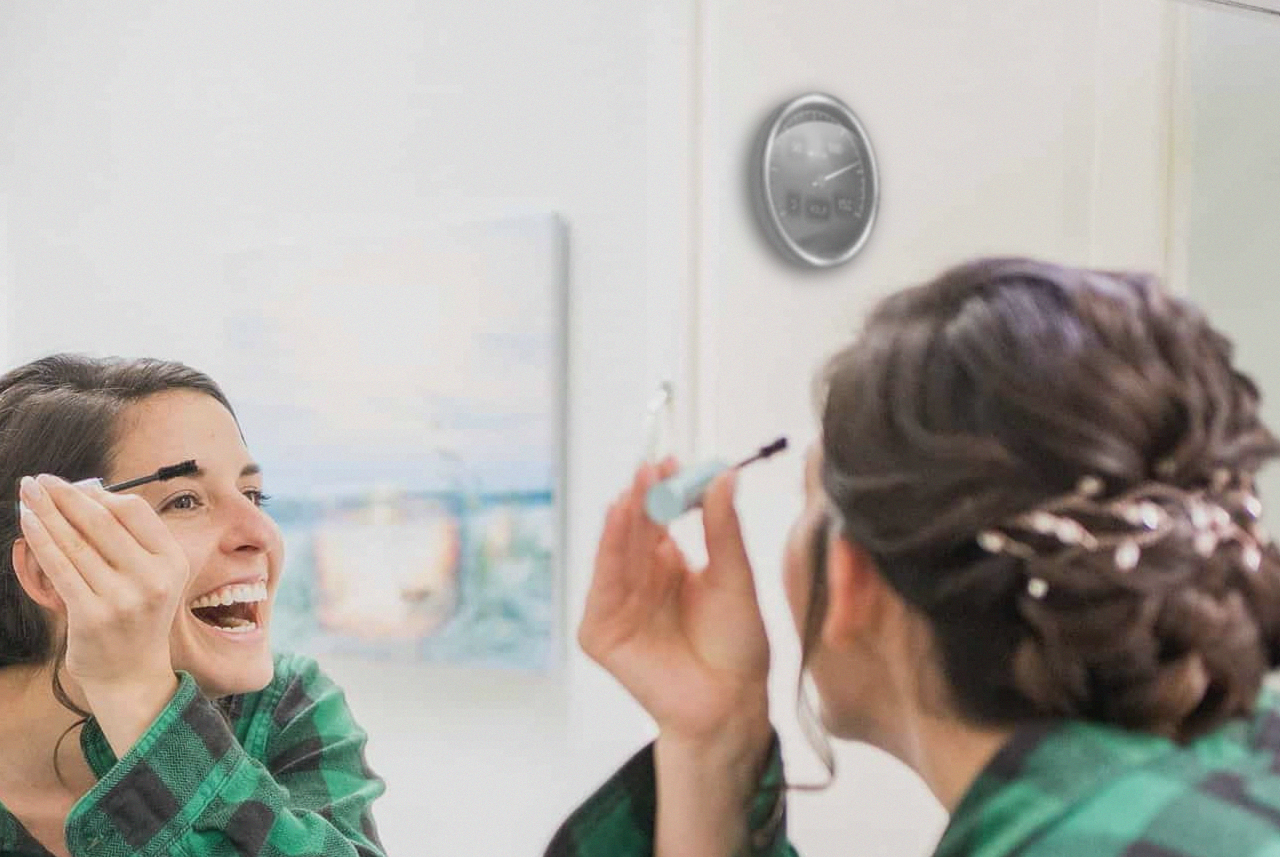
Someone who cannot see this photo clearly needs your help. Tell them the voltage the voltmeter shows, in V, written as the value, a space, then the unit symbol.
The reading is 120 V
